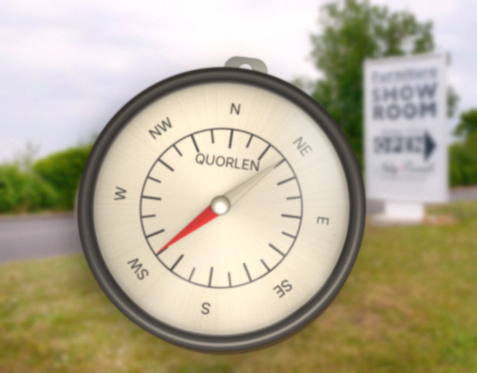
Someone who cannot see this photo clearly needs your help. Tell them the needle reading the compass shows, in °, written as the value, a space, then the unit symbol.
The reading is 225 °
